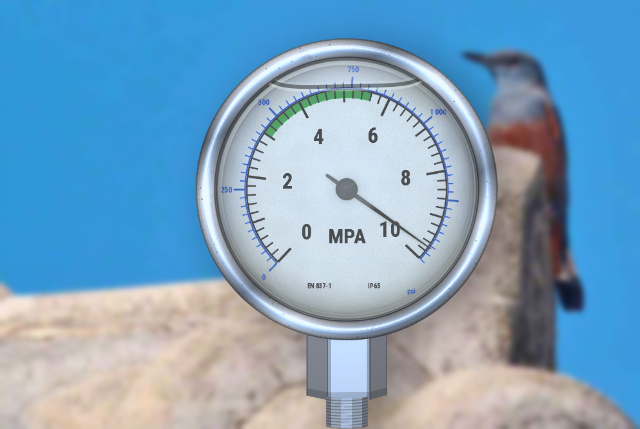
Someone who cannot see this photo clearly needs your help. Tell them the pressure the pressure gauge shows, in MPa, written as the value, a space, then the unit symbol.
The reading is 9.7 MPa
